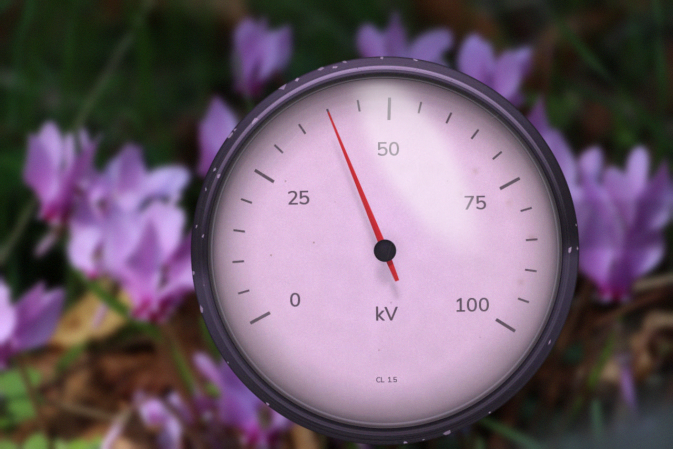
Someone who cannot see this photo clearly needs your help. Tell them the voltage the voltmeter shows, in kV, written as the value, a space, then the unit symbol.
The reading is 40 kV
